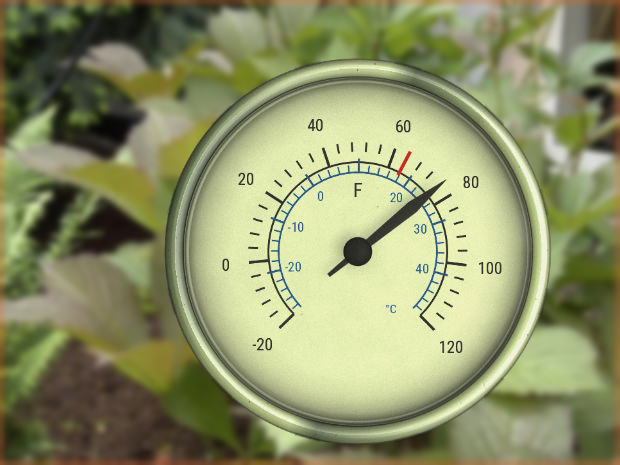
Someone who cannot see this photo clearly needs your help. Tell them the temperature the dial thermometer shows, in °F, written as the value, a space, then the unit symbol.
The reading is 76 °F
